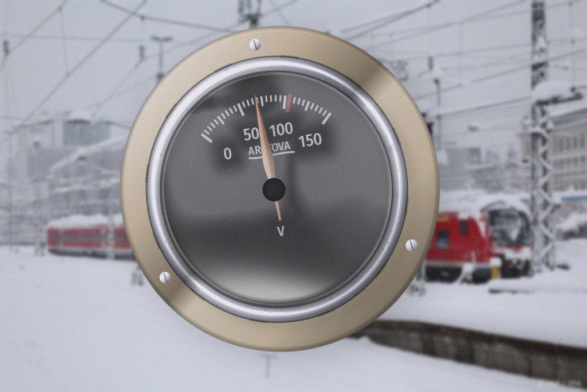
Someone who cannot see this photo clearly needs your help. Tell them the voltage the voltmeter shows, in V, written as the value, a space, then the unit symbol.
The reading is 70 V
